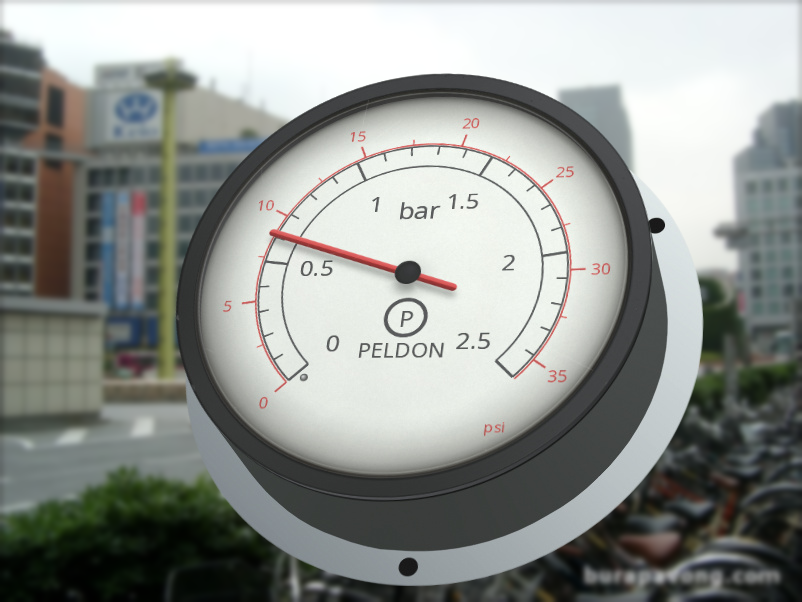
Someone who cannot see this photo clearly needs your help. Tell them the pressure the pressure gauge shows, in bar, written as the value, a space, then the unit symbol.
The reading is 0.6 bar
